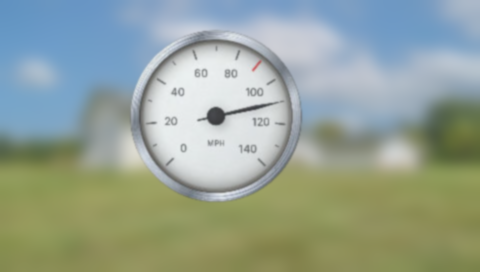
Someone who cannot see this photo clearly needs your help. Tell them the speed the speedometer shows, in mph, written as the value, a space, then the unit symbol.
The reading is 110 mph
